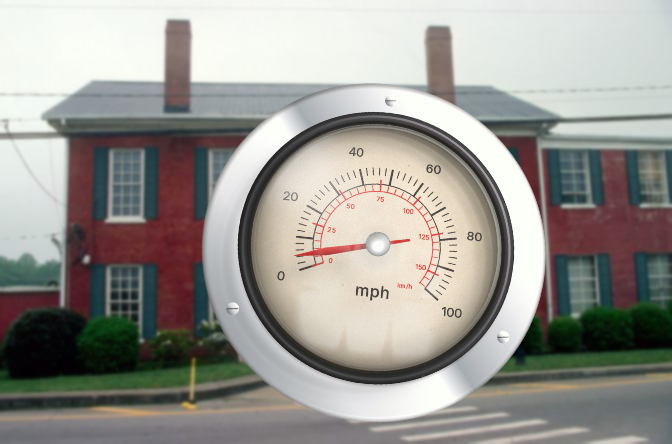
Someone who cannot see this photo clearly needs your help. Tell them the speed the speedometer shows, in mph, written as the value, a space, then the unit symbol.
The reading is 4 mph
